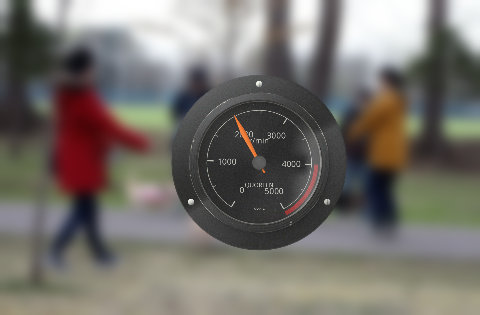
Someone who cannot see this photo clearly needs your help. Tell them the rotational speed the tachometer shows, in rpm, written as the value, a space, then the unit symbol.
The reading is 2000 rpm
